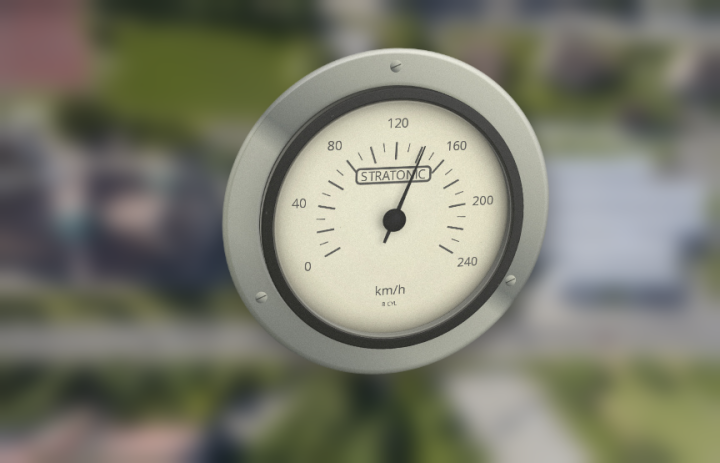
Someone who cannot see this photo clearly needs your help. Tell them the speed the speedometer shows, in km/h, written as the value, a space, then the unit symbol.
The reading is 140 km/h
